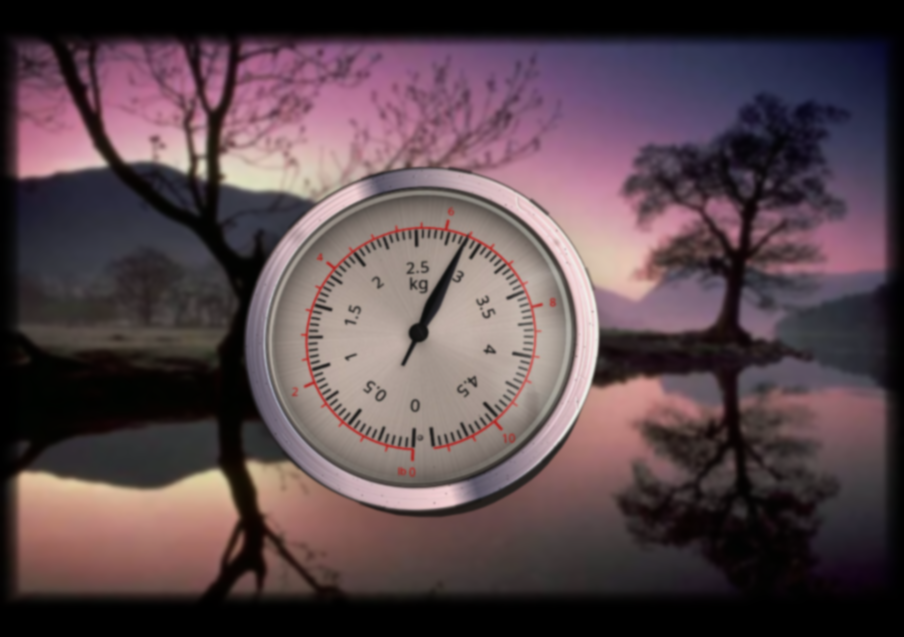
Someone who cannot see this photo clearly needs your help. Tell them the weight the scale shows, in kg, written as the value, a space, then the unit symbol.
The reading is 2.9 kg
